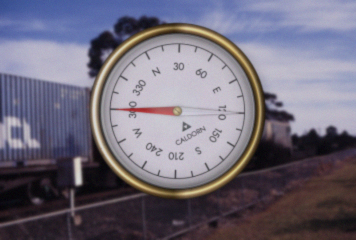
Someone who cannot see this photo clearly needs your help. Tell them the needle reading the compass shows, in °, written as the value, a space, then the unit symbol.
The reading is 300 °
